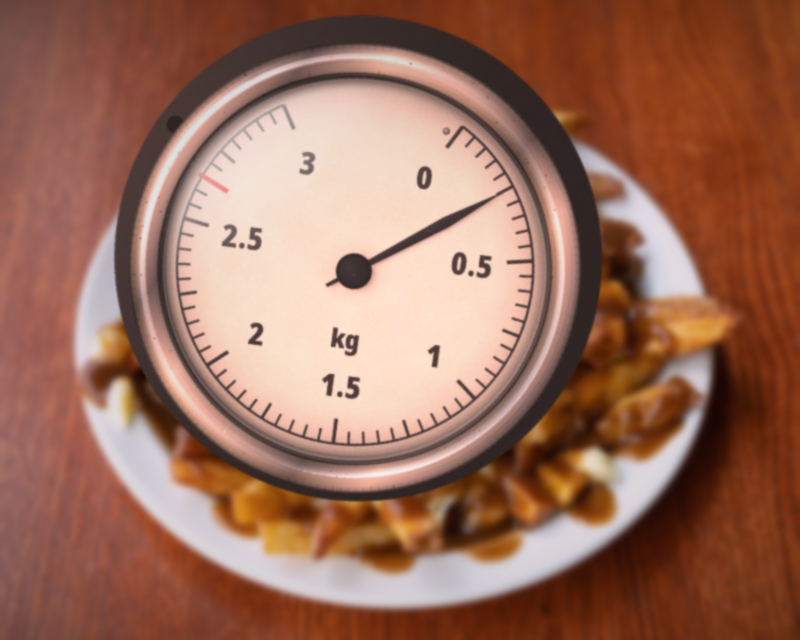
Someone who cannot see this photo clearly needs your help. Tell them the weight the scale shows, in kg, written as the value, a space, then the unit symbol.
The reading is 0.25 kg
